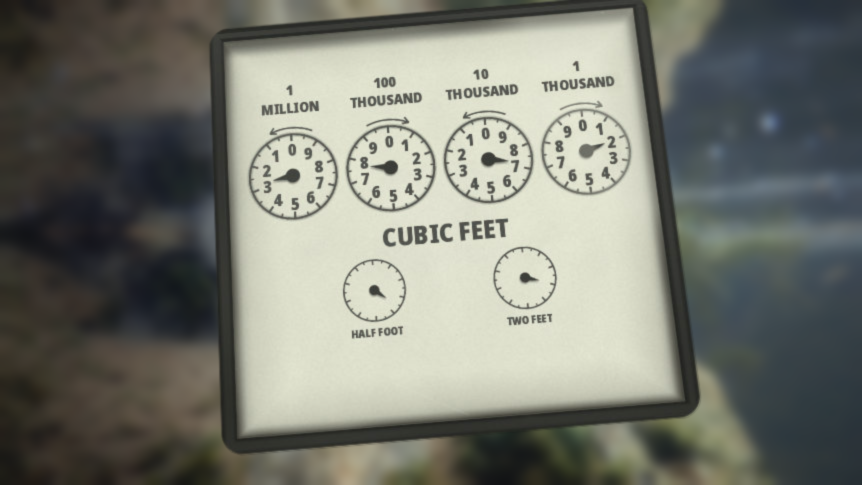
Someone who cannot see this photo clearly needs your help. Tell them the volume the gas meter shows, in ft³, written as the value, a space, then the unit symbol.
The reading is 277200 ft³
